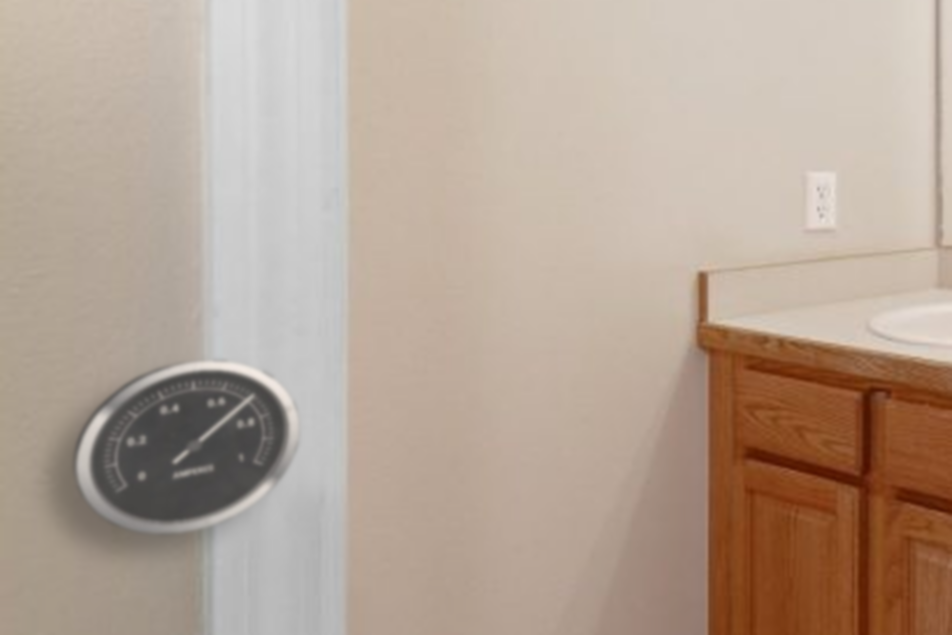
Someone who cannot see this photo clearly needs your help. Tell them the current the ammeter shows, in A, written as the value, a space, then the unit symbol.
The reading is 0.7 A
